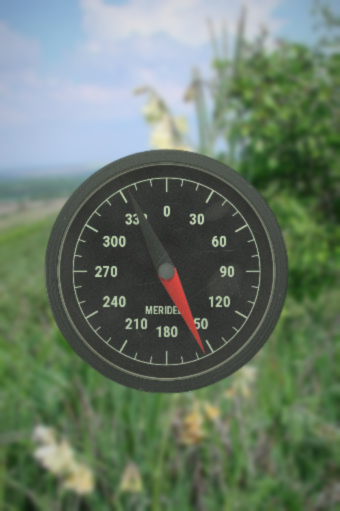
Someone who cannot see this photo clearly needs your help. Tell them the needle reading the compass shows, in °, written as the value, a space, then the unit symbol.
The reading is 155 °
